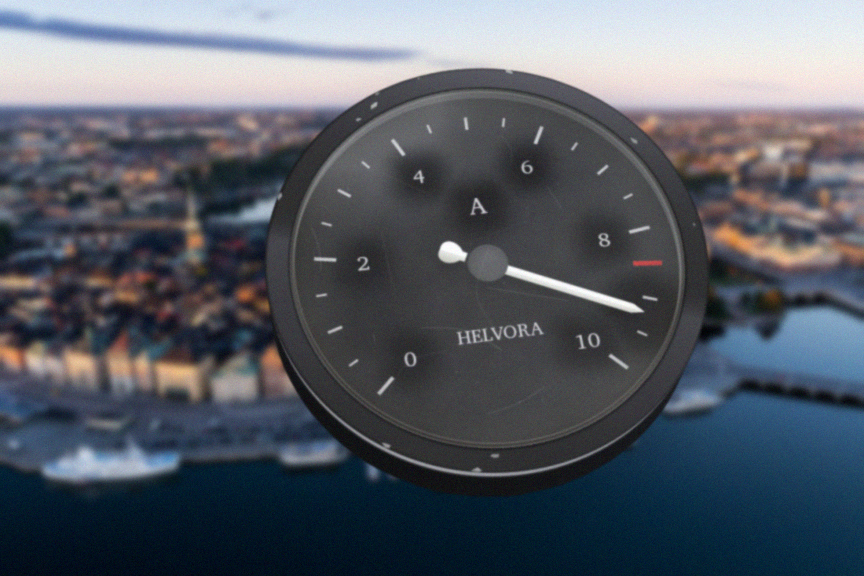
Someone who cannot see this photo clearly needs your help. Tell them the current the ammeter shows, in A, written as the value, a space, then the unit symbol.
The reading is 9.25 A
